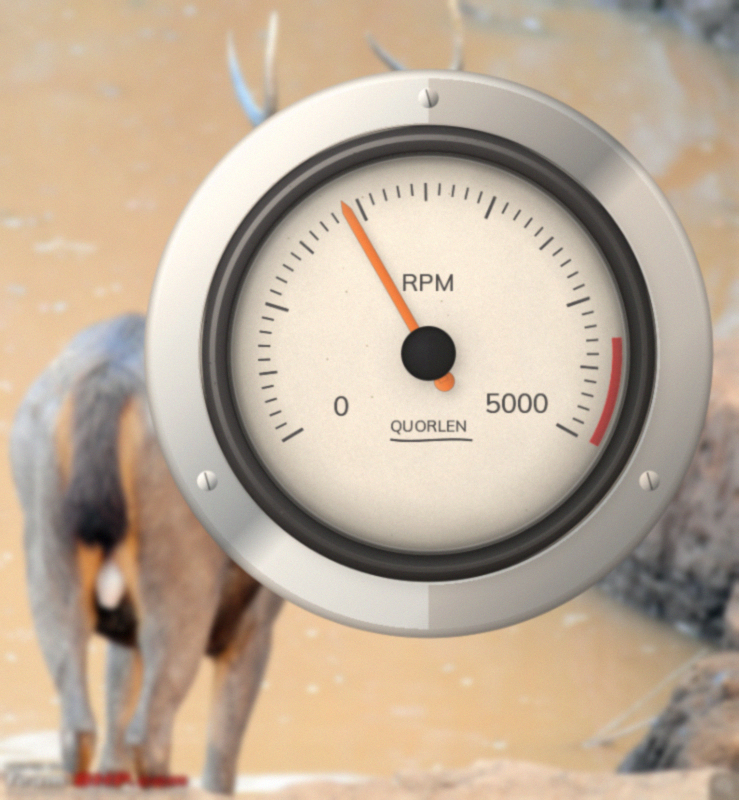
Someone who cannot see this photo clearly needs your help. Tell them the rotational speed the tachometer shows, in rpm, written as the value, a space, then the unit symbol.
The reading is 1900 rpm
